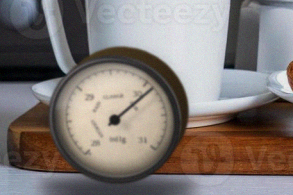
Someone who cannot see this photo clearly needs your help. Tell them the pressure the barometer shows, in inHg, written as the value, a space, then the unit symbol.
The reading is 30.1 inHg
